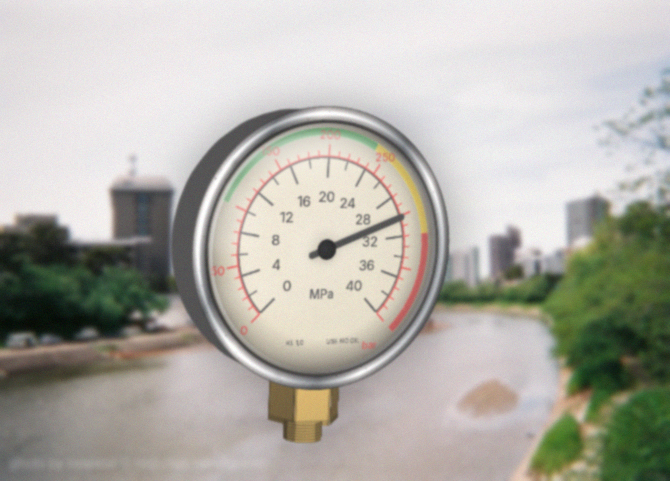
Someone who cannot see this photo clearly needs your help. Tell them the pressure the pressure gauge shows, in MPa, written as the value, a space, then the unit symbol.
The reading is 30 MPa
